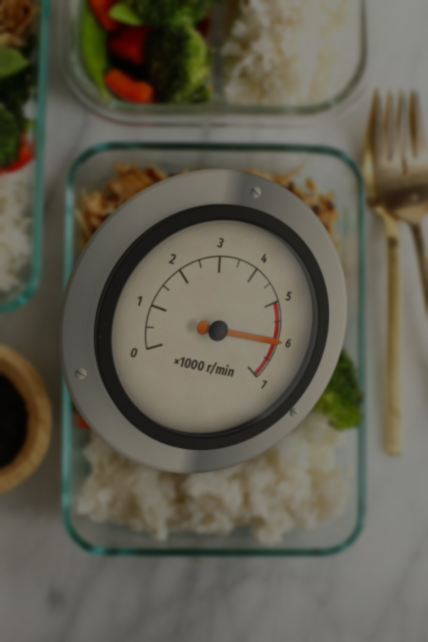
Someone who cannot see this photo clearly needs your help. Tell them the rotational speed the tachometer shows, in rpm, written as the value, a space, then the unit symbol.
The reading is 6000 rpm
